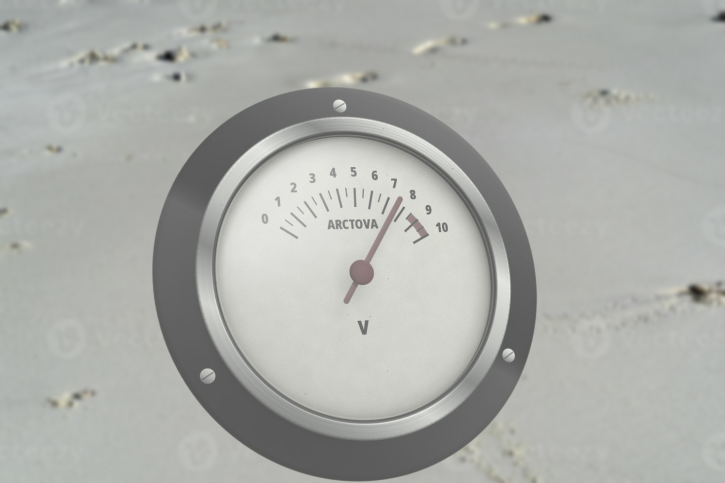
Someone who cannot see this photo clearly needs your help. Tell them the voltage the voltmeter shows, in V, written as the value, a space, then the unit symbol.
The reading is 7.5 V
